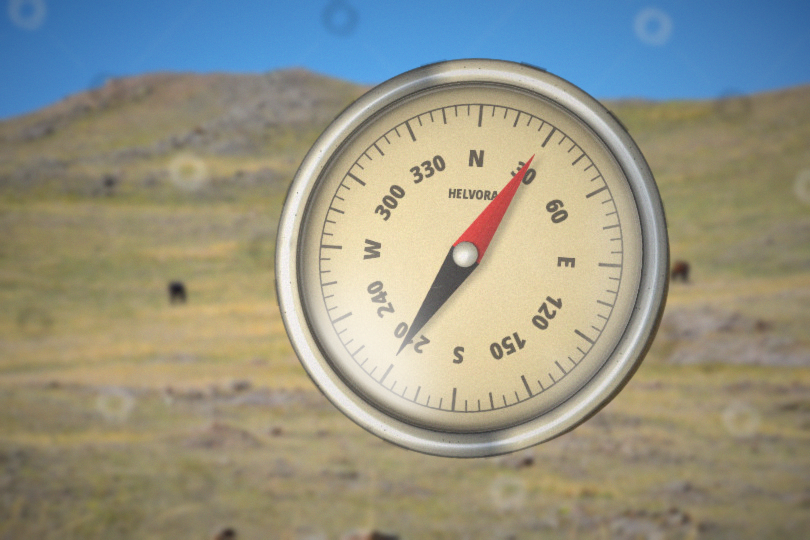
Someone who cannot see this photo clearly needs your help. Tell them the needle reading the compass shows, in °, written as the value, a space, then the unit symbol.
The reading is 30 °
